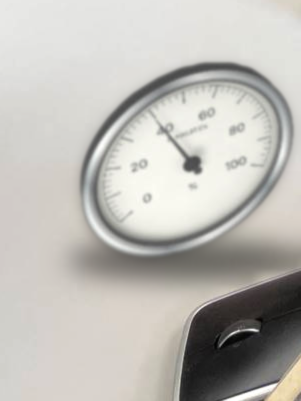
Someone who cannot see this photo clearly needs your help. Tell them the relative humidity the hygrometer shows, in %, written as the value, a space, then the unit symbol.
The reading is 40 %
